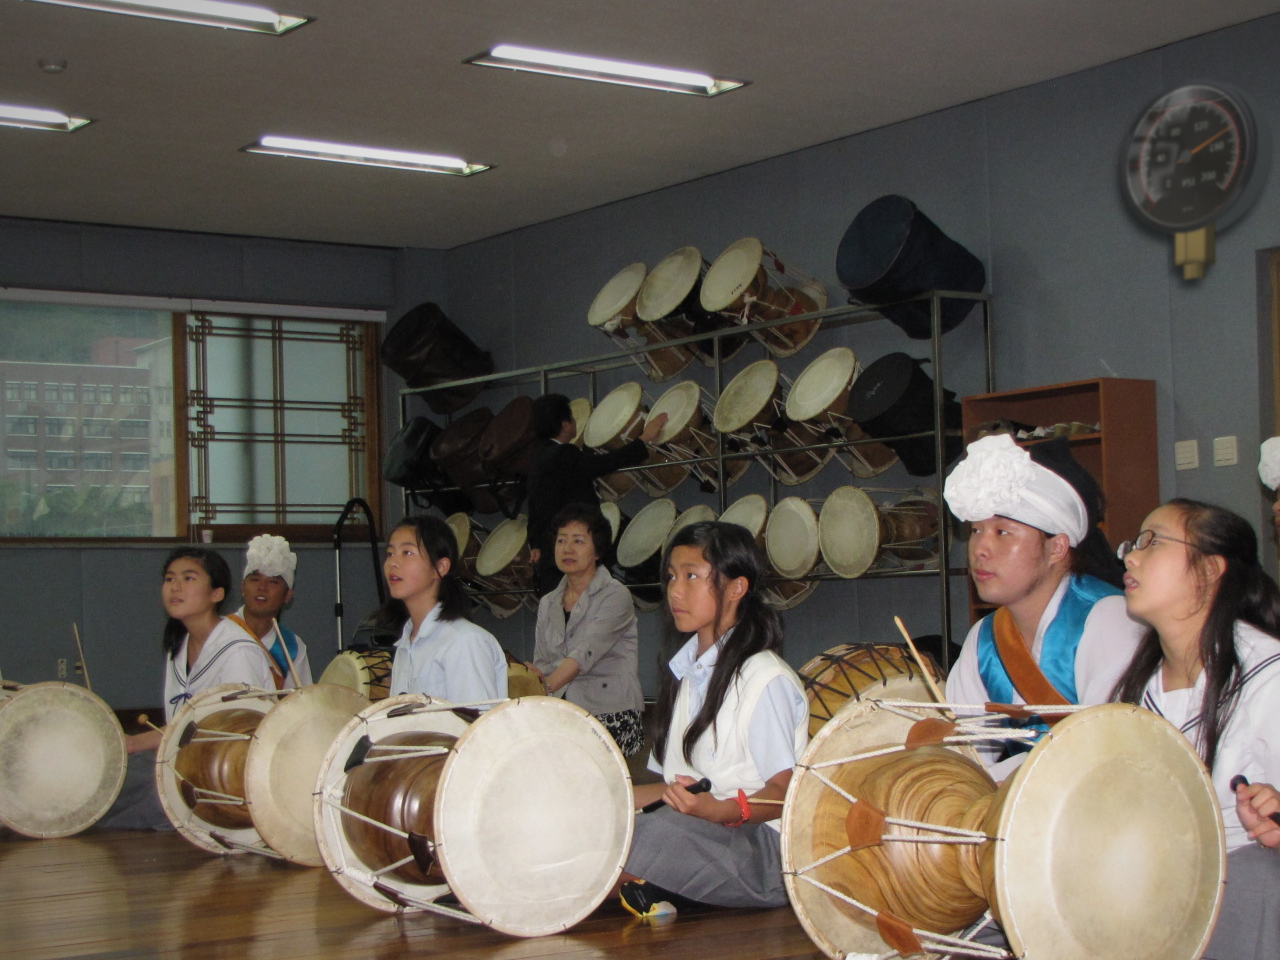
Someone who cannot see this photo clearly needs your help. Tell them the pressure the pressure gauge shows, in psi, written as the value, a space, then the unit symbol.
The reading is 150 psi
